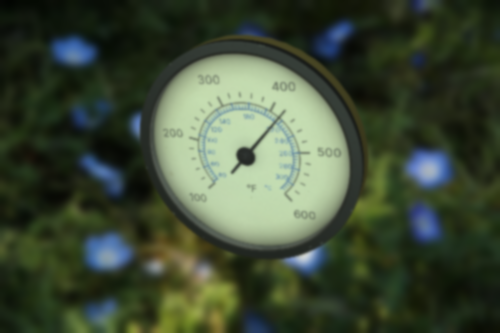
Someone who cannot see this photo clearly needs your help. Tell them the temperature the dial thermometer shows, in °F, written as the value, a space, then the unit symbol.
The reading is 420 °F
